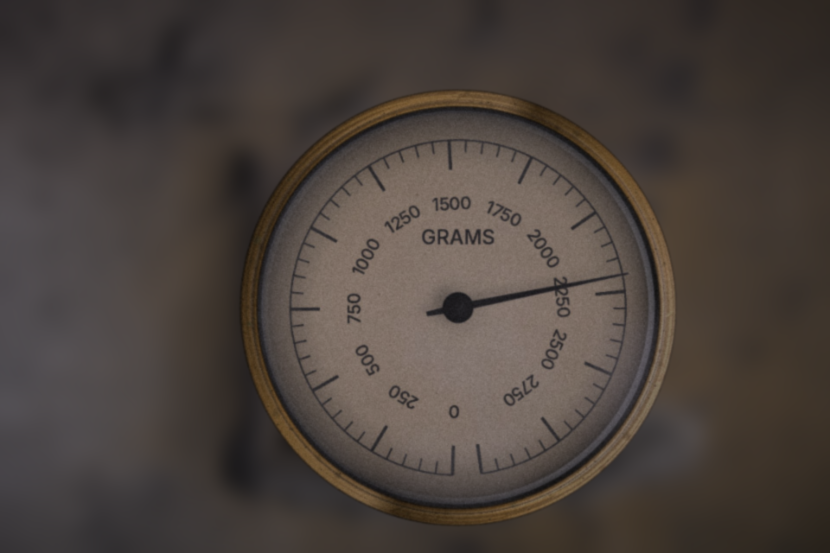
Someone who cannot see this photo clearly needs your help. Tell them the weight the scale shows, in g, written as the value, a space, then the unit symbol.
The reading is 2200 g
